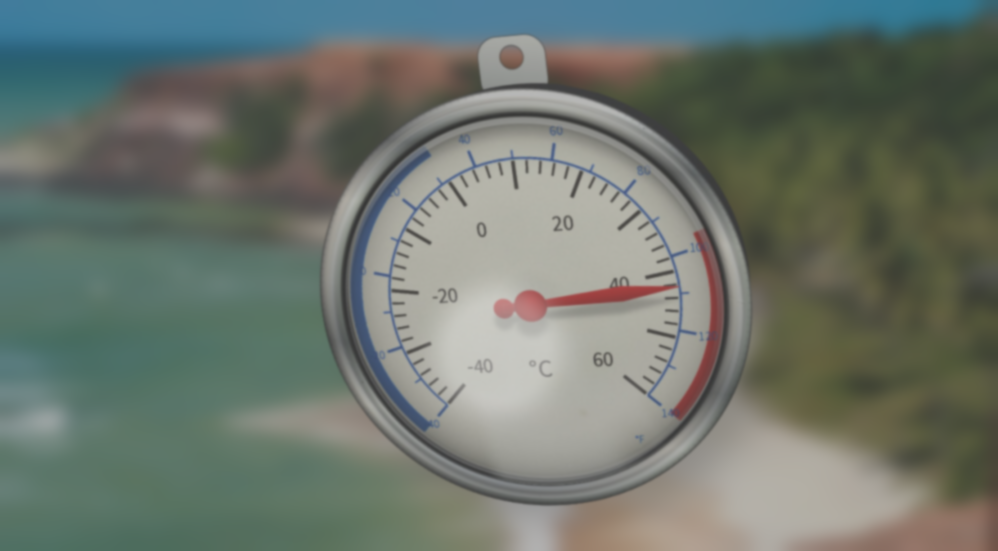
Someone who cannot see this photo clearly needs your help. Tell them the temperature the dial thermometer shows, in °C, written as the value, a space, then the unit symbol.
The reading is 42 °C
